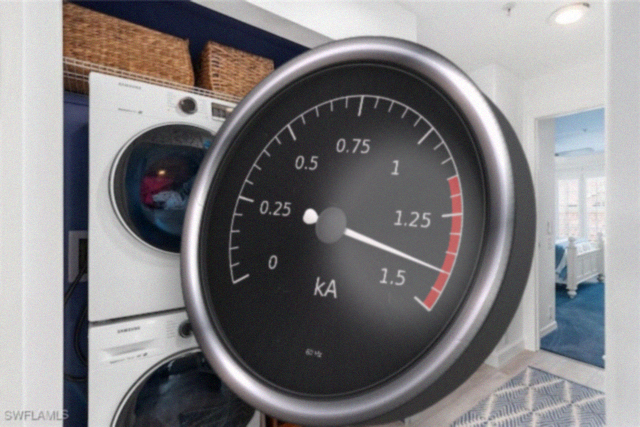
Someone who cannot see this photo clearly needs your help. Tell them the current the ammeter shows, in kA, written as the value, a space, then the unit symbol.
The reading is 1.4 kA
